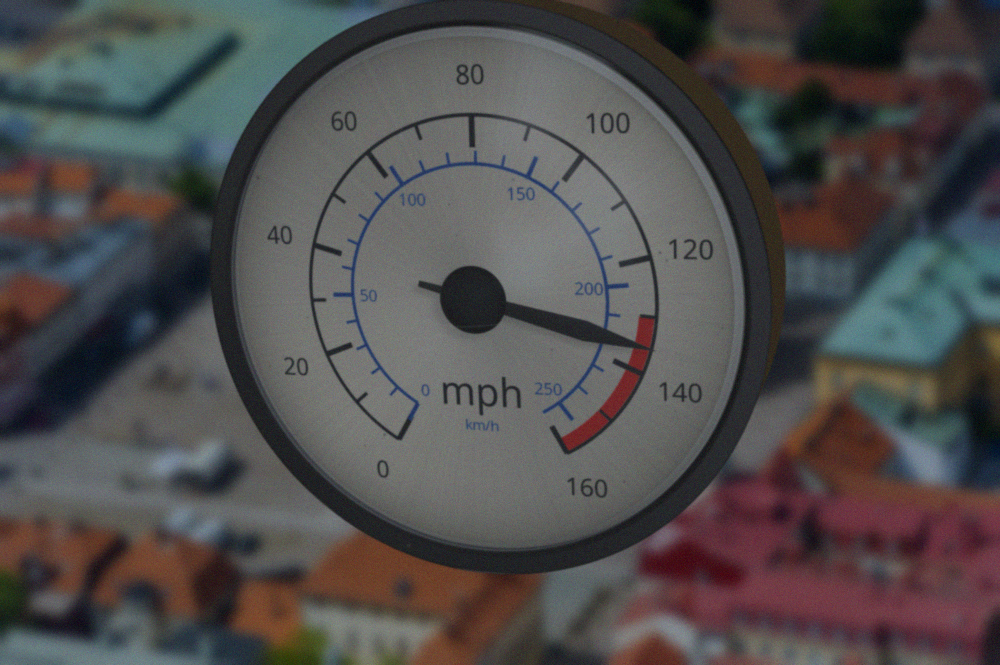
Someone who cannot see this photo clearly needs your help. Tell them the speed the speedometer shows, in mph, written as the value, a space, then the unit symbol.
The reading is 135 mph
